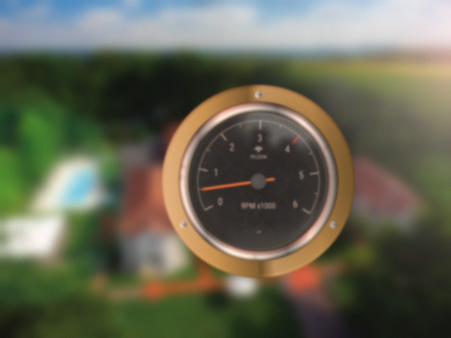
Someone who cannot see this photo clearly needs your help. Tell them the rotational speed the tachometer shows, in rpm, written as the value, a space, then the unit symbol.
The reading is 500 rpm
